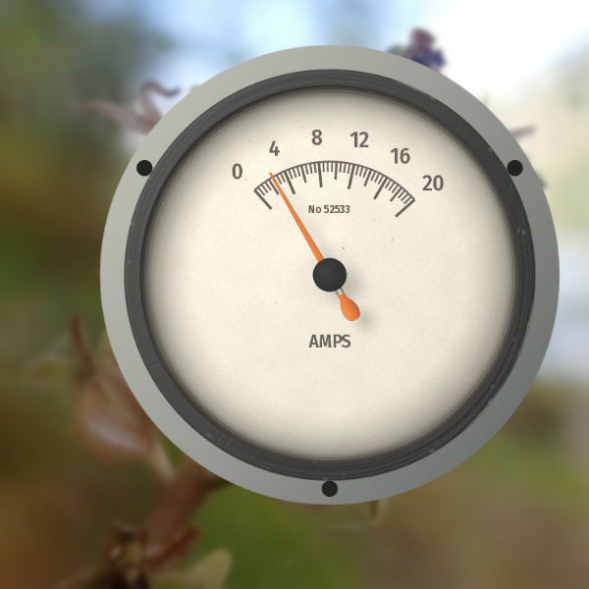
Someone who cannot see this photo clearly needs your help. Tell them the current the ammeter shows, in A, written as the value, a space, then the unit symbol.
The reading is 2.5 A
